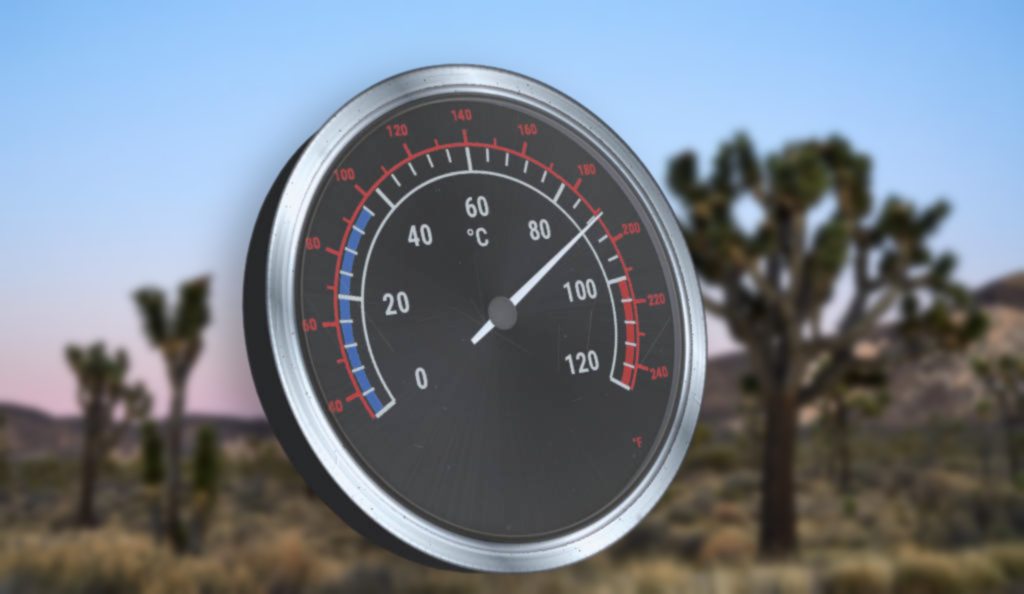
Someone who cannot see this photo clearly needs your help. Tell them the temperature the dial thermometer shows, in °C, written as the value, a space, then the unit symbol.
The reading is 88 °C
